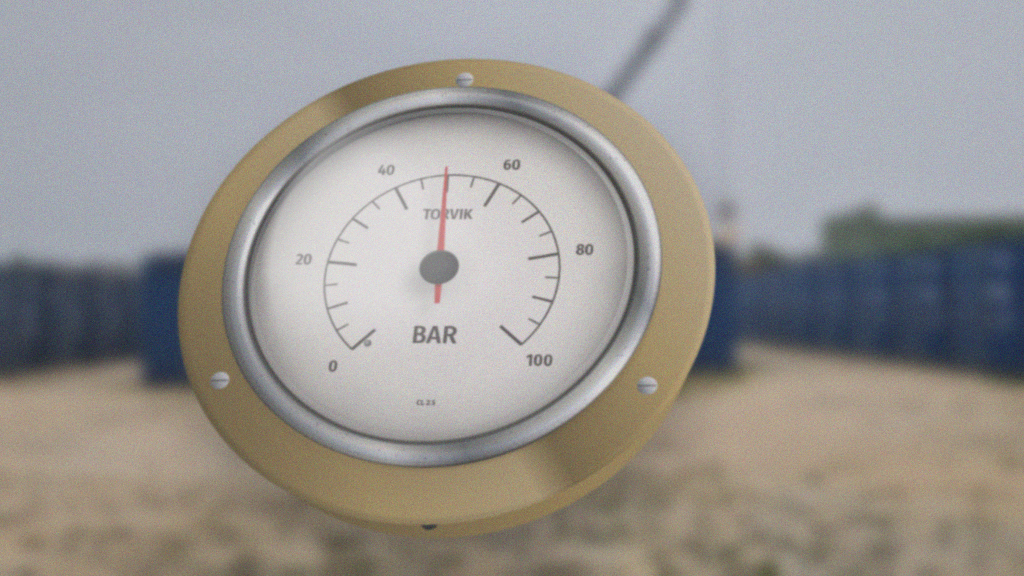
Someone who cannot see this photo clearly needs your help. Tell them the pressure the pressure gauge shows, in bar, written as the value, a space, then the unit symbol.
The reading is 50 bar
